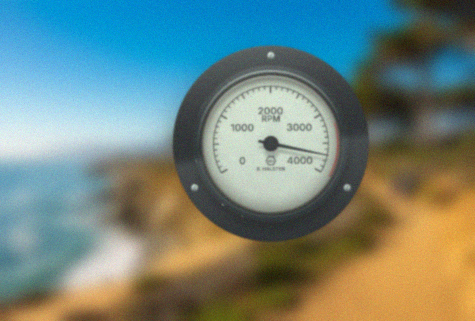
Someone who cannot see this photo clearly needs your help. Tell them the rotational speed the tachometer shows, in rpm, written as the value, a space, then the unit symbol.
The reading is 3700 rpm
